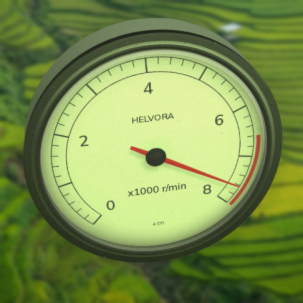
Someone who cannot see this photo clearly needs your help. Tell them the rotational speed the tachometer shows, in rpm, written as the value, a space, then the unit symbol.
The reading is 7600 rpm
